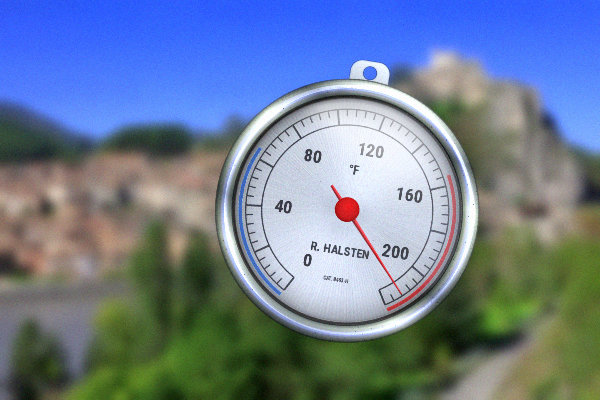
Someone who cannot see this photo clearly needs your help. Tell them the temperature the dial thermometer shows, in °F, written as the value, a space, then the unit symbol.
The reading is 212 °F
